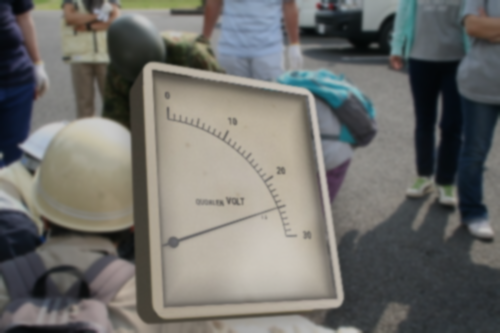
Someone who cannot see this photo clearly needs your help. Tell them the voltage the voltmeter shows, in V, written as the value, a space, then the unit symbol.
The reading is 25 V
